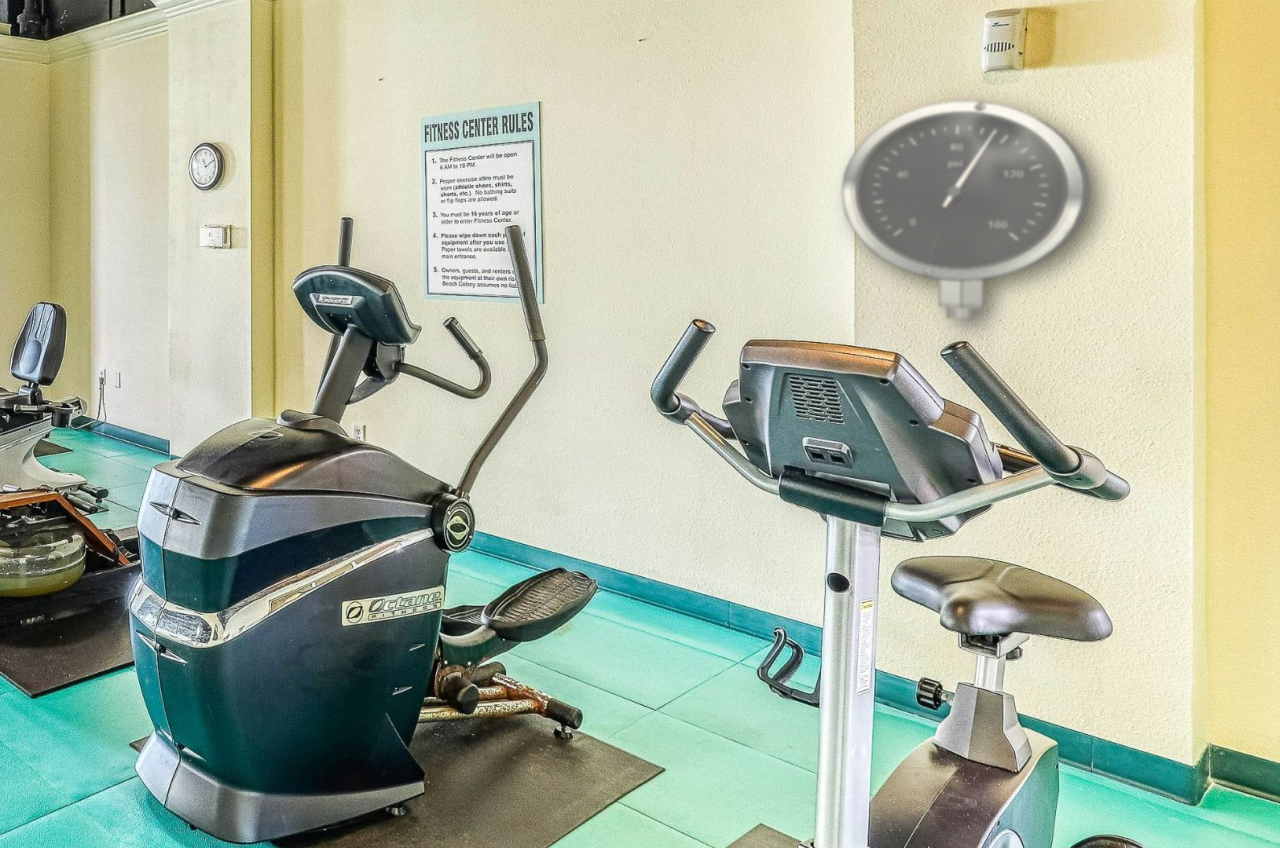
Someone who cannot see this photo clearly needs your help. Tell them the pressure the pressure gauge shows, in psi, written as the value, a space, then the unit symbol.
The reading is 95 psi
